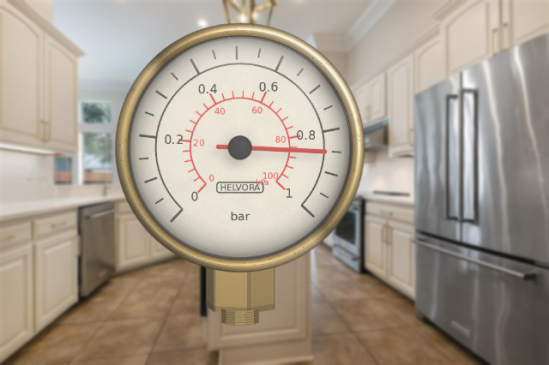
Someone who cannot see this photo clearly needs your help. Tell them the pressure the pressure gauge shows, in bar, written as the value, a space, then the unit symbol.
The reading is 0.85 bar
